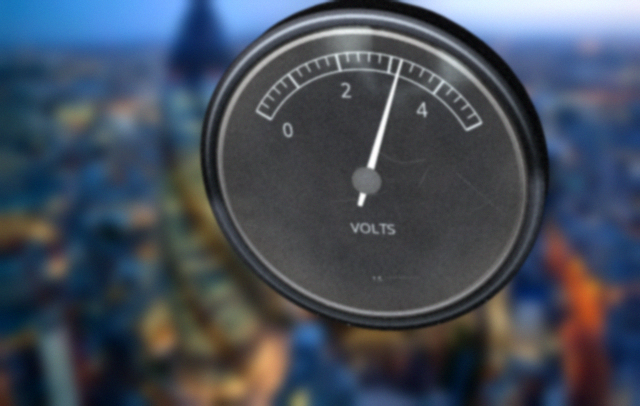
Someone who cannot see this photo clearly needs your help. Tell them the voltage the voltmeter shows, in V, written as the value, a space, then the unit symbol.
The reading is 3.2 V
